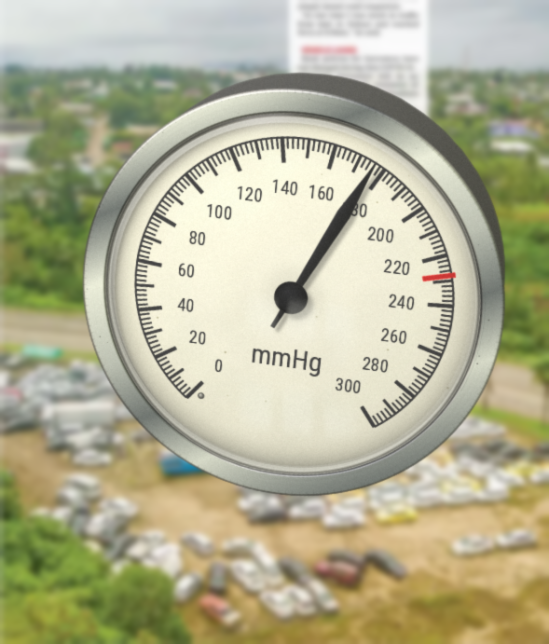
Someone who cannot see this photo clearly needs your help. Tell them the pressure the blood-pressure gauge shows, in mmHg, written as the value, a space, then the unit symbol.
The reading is 176 mmHg
